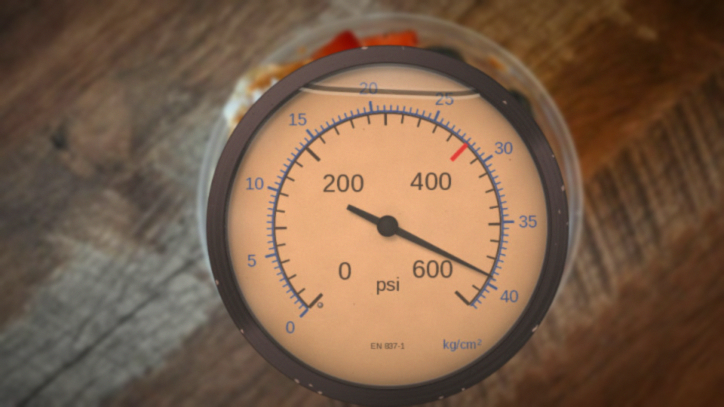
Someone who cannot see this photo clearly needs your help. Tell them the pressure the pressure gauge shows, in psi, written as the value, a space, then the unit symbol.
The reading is 560 psi
